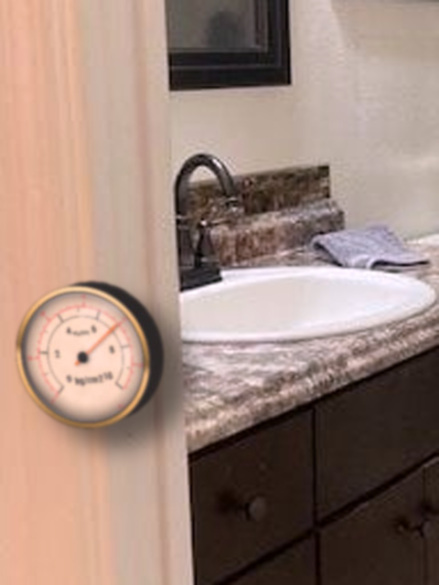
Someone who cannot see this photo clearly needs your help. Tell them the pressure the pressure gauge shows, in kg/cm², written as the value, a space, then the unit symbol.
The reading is 7 kg/cm²
